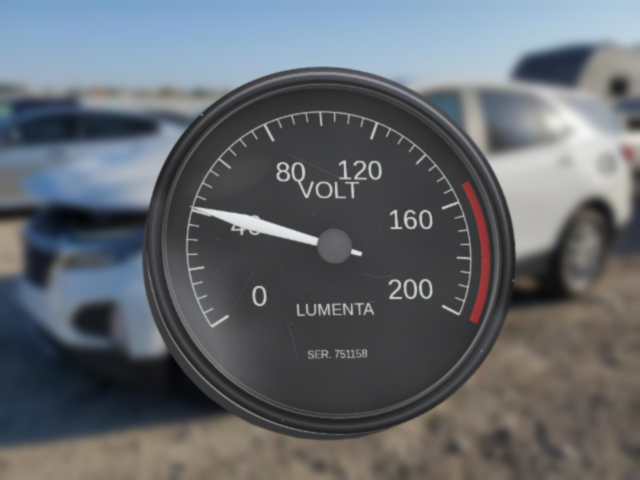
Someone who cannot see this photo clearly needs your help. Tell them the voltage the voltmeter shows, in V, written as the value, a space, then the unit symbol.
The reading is 40 V
